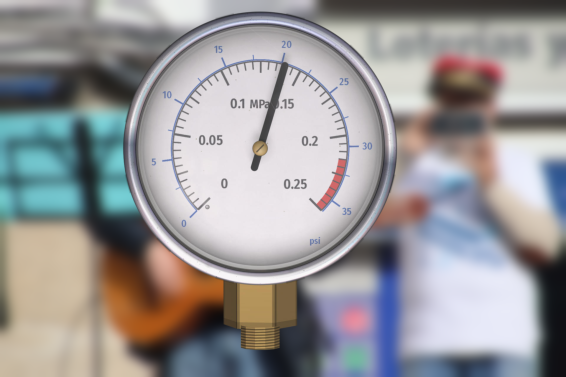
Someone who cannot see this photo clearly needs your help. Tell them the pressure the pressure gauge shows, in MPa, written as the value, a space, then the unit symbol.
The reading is 0.14 MPa
